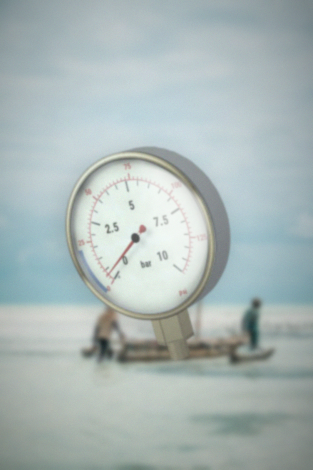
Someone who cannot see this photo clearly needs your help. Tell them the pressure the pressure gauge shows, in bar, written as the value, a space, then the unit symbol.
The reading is 0.25 bar
